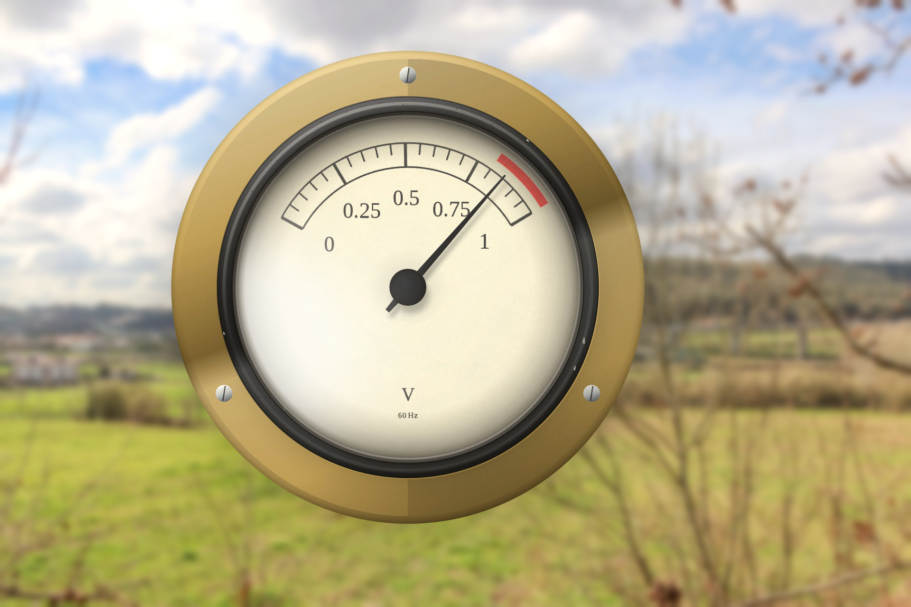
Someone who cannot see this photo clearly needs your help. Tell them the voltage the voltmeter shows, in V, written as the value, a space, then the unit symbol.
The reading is 0.85 V
